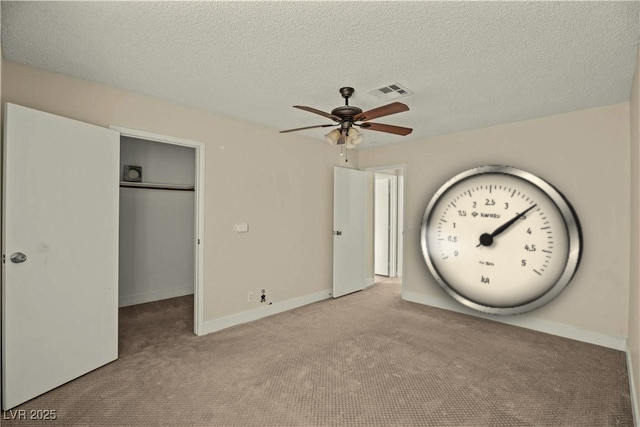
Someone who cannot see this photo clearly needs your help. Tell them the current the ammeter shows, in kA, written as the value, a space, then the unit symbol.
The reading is 3.5 kA
